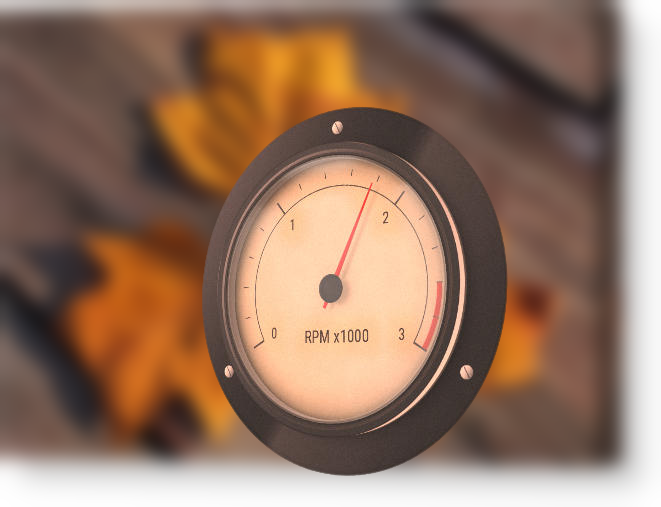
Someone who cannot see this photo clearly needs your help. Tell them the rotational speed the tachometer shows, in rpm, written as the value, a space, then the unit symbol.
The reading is 1800 rpm
